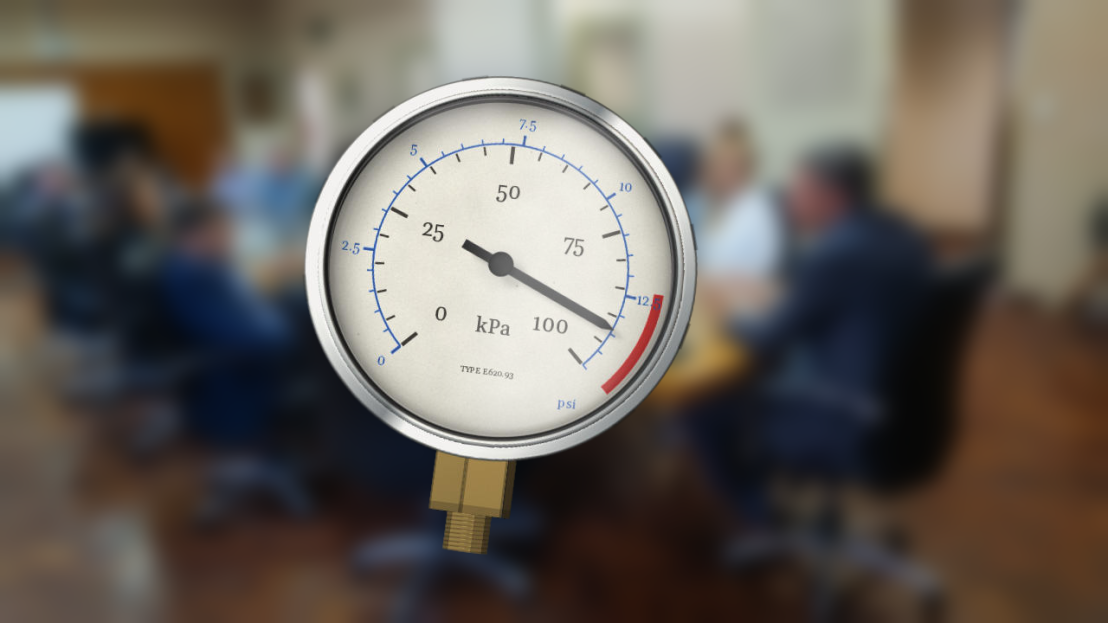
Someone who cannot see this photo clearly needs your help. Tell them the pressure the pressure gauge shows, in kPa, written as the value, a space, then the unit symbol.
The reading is 92.5 kPa
